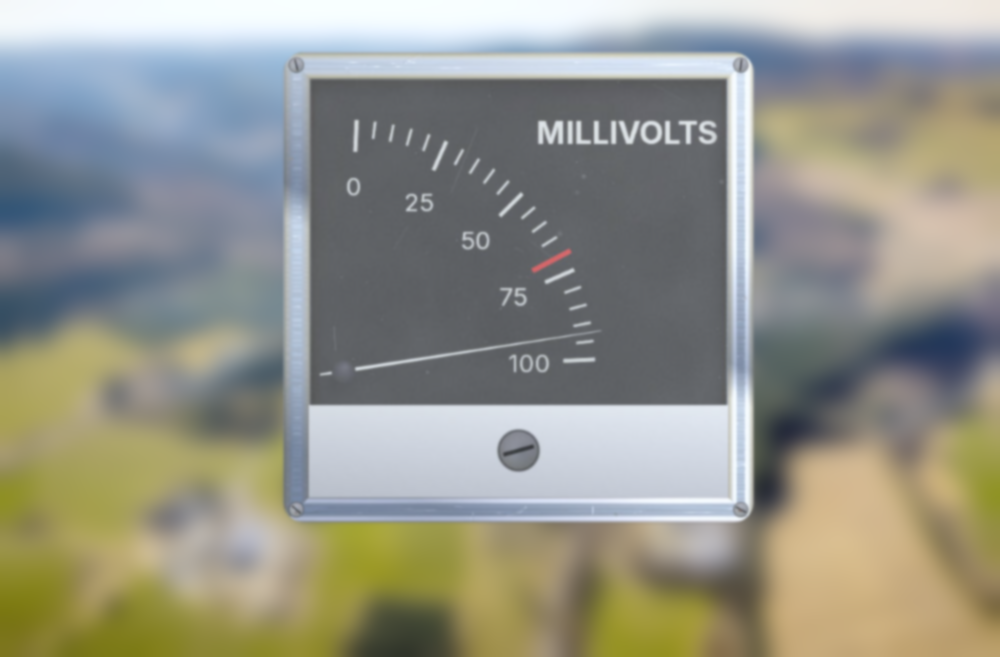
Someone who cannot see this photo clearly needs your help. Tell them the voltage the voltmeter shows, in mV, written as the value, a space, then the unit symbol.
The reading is 92.5 mV
